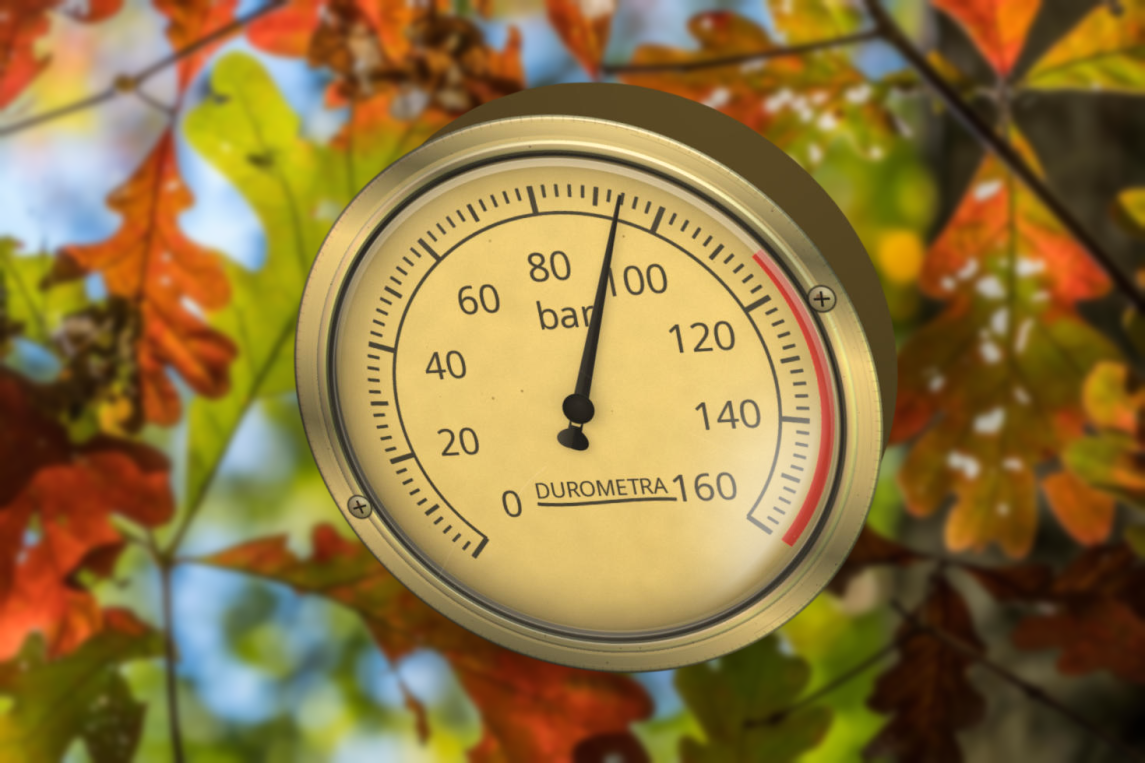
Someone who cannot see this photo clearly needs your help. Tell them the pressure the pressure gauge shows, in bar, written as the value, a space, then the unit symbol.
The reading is 94 bar
